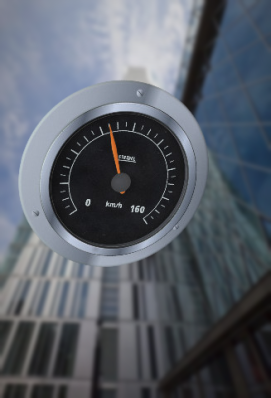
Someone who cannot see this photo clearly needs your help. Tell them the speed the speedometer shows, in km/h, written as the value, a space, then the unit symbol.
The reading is 65 km/h
